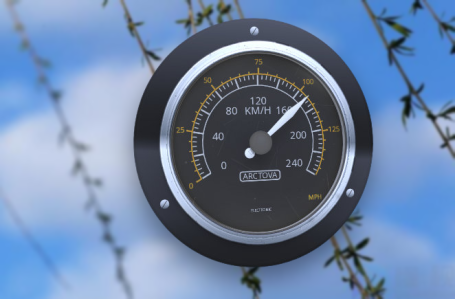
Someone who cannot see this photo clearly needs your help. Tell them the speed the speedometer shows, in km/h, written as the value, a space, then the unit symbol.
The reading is 168 km/h
